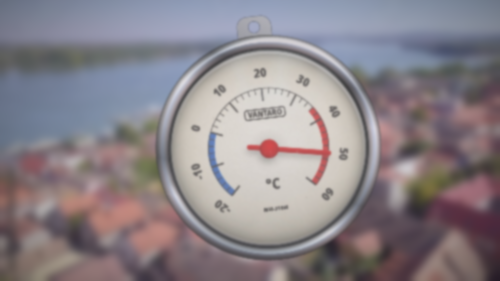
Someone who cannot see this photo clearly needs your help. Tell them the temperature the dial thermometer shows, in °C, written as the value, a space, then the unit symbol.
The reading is 50 °C
